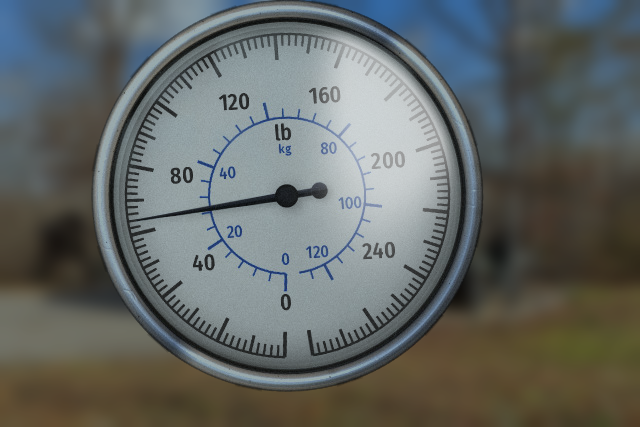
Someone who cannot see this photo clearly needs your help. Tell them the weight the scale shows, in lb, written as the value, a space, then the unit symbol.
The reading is 64 lb
